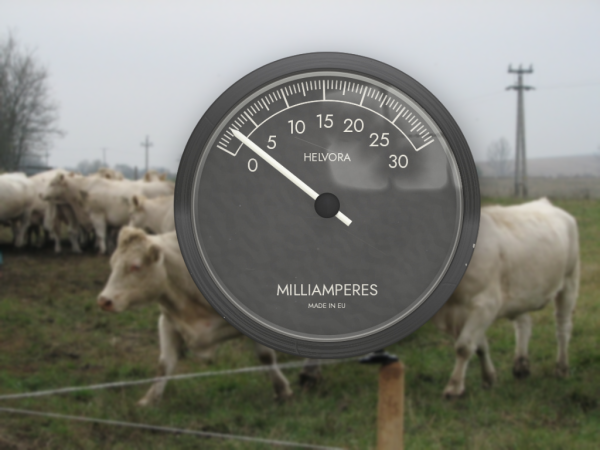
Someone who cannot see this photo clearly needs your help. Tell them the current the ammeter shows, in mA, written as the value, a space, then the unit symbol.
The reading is 2.5 mA
